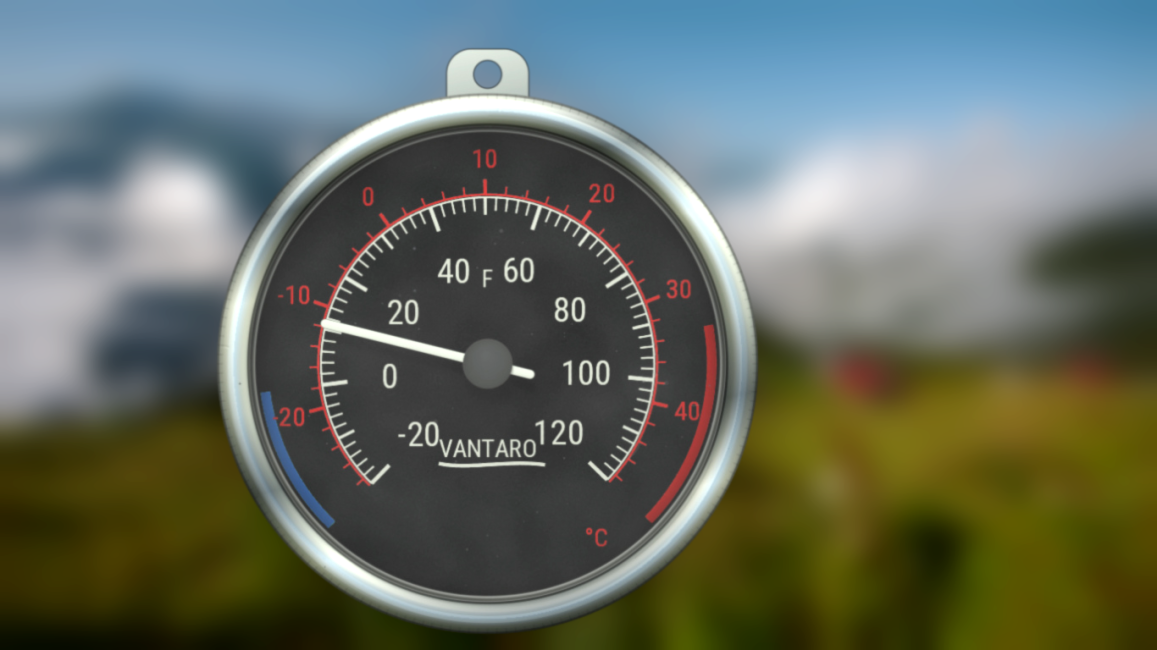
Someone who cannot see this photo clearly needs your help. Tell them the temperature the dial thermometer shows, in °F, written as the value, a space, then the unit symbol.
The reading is 11 °F
